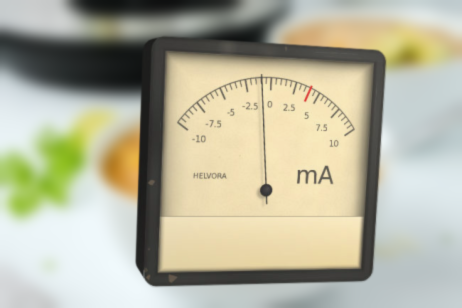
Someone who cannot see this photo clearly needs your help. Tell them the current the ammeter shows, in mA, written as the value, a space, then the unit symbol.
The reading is -1 mA
